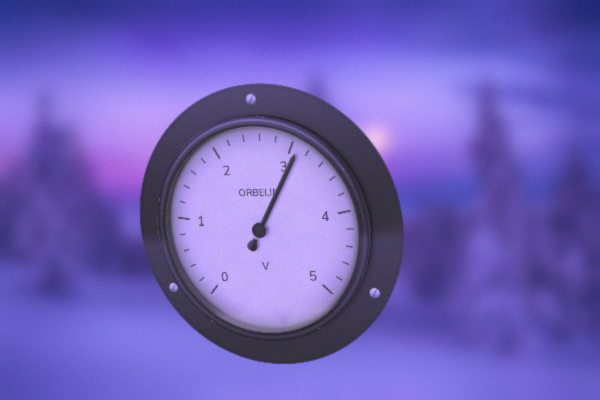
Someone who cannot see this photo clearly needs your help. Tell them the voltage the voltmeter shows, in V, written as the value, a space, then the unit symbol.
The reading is 3.1 V
